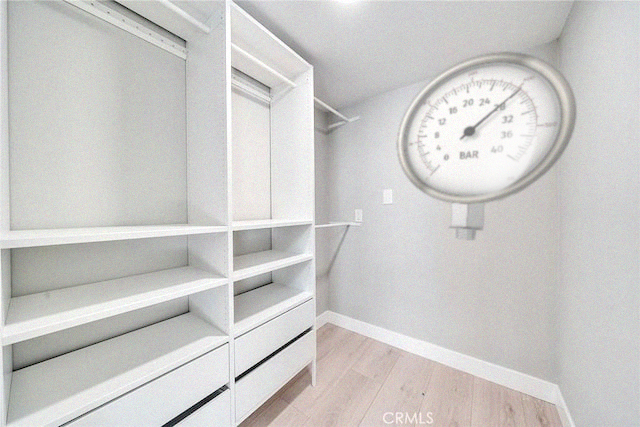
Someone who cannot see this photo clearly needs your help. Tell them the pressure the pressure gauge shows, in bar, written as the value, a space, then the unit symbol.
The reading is 28 bar
